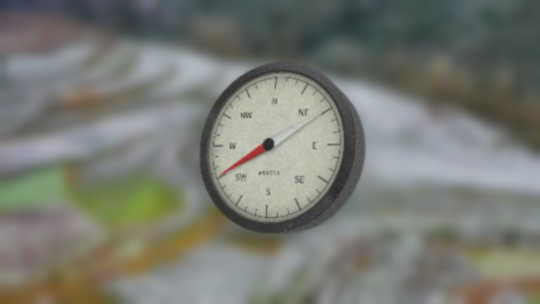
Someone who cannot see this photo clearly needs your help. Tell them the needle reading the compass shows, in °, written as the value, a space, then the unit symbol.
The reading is 240 °
